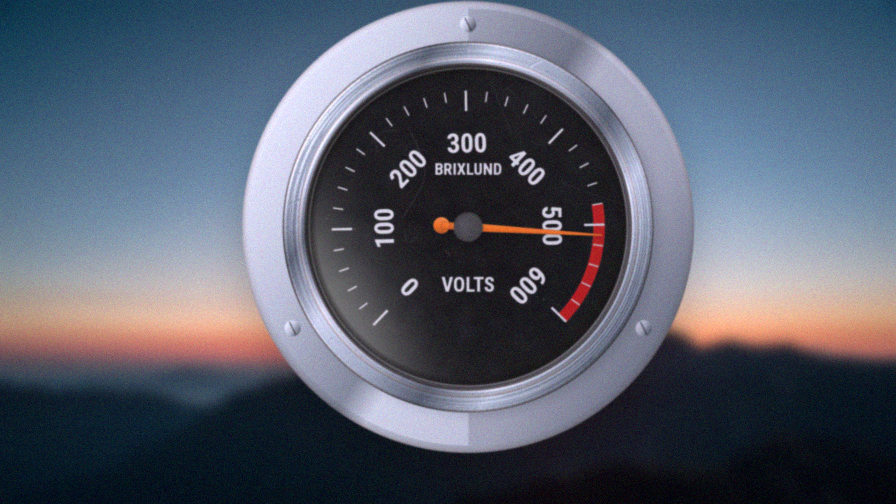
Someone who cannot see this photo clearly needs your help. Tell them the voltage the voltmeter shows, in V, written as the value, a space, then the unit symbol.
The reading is 510 V
